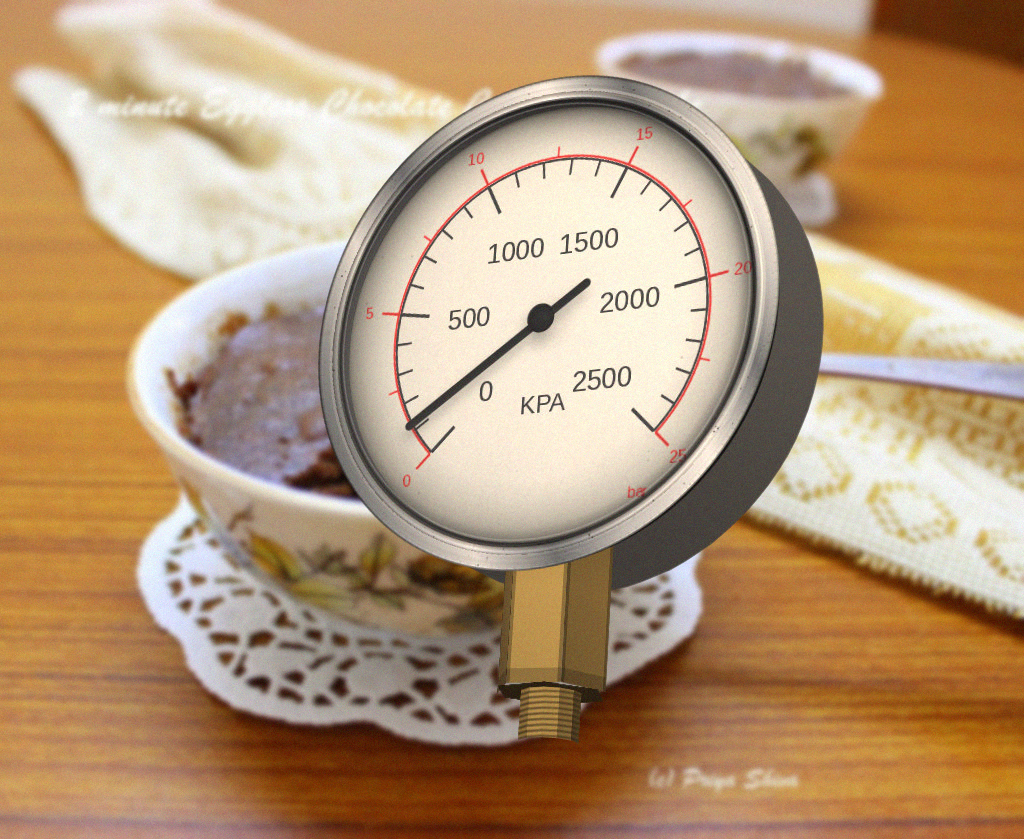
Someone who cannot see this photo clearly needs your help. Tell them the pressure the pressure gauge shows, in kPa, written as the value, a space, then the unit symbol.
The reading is 100 kPa
